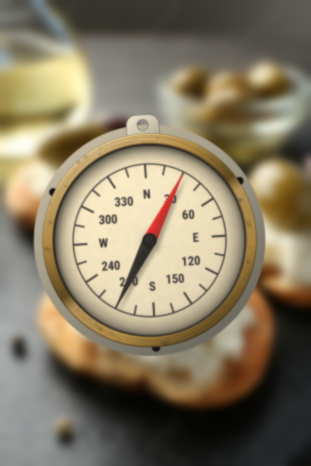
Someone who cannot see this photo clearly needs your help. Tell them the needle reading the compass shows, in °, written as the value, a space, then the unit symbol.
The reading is 30 °
